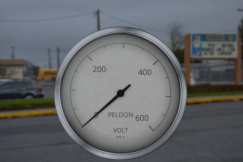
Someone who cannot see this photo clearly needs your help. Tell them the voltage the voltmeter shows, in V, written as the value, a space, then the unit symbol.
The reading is 0 V
